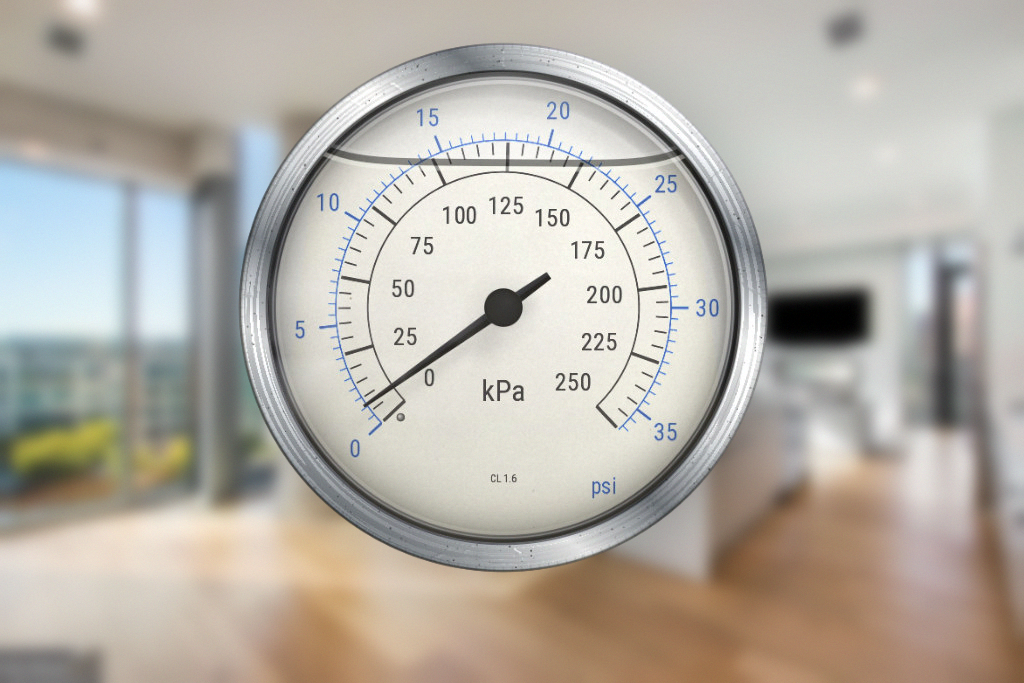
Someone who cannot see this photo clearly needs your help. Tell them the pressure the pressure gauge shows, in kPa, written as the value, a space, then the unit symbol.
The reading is 7.5 kPa
